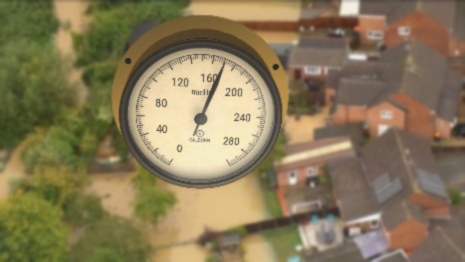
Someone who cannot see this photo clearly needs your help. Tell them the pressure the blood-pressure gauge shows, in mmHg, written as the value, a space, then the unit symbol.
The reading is 170 mmHg
